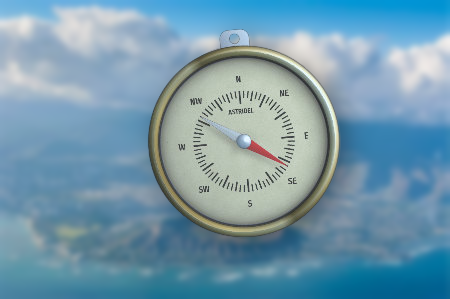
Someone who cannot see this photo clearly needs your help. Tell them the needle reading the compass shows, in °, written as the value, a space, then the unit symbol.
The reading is 125 °
